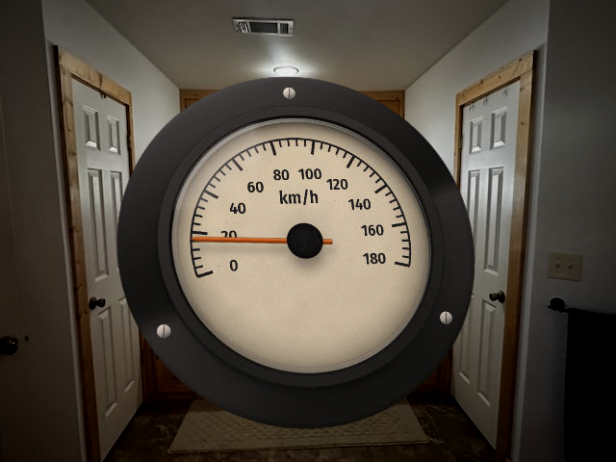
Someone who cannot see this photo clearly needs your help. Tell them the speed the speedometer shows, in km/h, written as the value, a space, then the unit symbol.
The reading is 16 km/h
